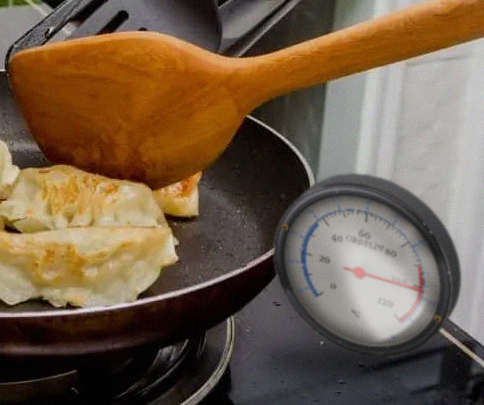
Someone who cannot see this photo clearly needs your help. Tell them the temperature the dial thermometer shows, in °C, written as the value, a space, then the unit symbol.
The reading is 100 °C
